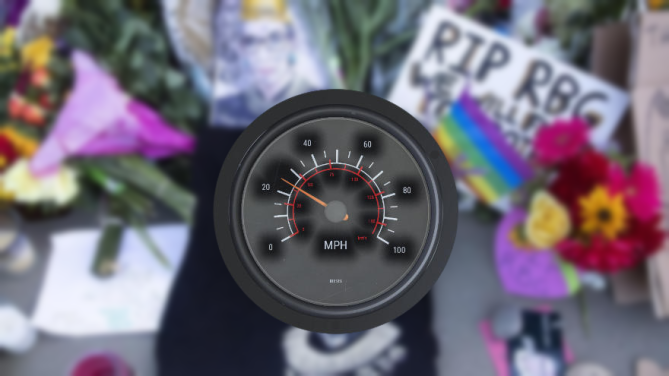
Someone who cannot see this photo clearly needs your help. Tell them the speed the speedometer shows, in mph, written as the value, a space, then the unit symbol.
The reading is 25 mph
